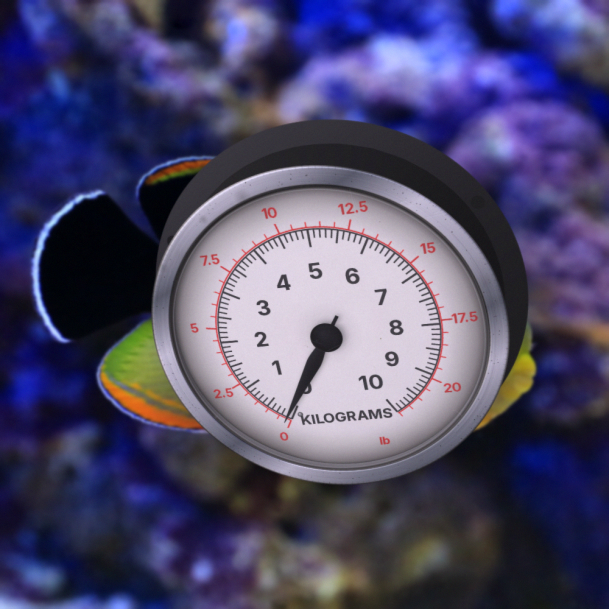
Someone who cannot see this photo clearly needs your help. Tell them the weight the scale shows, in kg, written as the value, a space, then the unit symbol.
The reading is 0.1 kg
